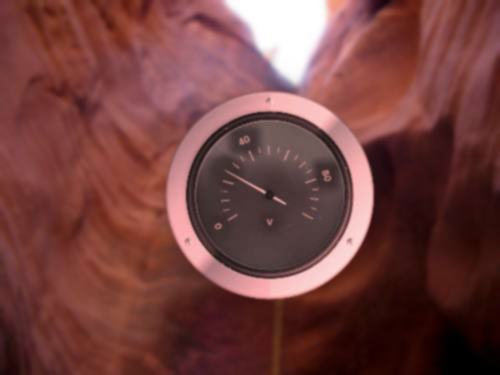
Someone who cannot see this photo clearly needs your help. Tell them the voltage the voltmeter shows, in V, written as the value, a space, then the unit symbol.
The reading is 25 V
